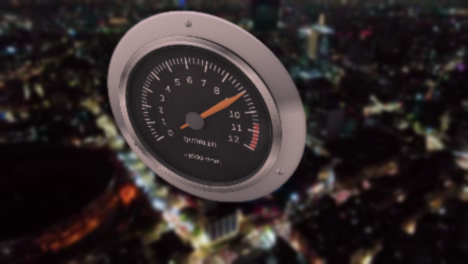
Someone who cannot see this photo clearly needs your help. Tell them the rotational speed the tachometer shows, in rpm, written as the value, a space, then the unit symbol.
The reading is 9000 rpm
